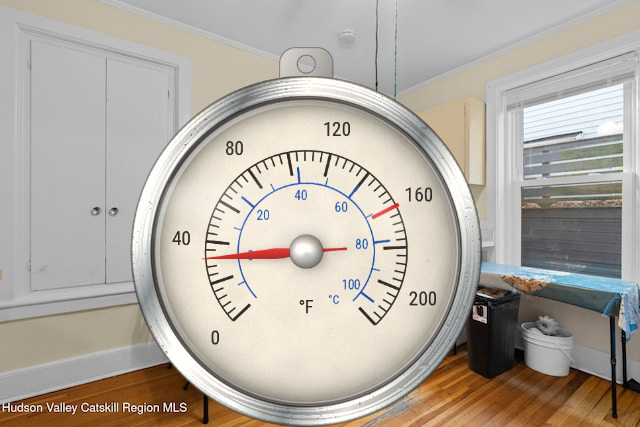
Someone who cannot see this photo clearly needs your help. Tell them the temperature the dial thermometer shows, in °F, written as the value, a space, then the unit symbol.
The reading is 32 °F
